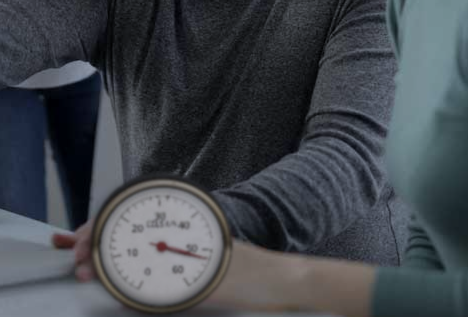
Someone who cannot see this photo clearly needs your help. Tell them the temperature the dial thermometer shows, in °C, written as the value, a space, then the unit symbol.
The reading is 52 °C
